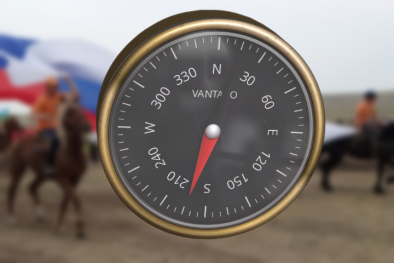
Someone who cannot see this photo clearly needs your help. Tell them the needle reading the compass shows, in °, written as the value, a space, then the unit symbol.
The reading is 195 °
